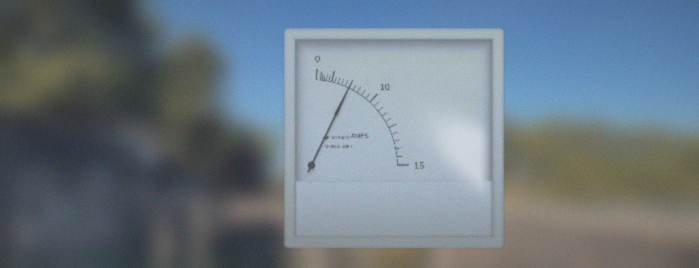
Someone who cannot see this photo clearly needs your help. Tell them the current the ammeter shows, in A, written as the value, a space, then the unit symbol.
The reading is 7.5 A
